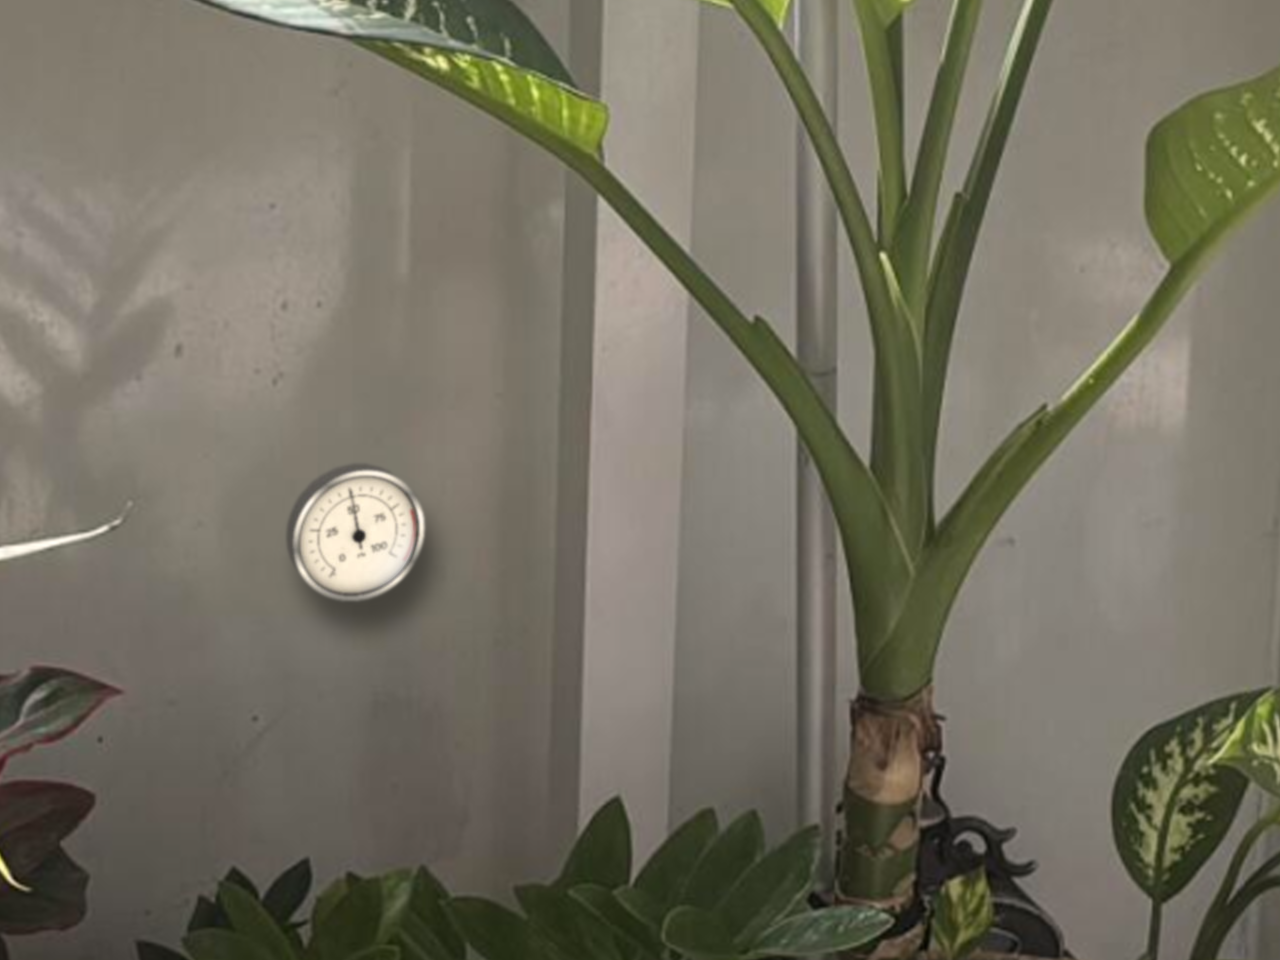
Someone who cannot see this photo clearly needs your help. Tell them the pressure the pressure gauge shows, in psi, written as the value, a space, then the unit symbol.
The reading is 50 psi
